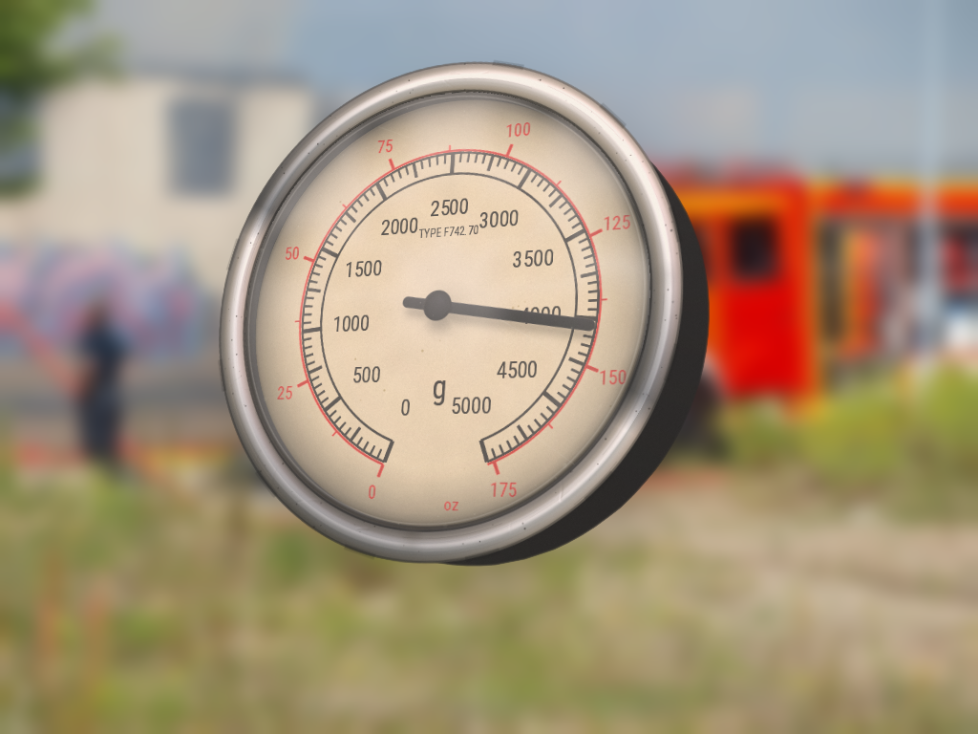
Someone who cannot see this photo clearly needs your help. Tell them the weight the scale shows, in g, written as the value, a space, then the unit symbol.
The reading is 4050 g
